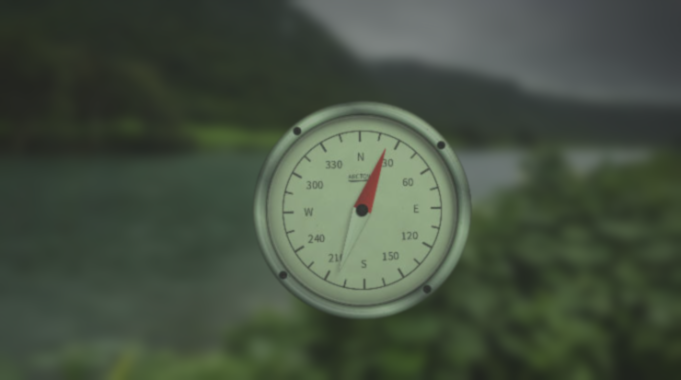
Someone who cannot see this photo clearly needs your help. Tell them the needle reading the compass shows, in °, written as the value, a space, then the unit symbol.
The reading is 22.5 °
